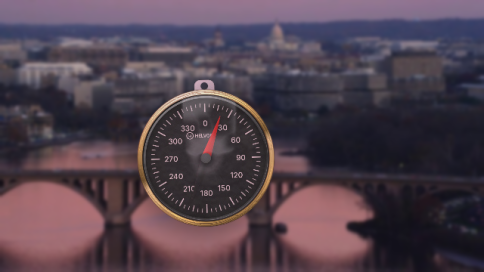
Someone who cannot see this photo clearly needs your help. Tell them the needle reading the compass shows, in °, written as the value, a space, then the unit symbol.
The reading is 20 °
